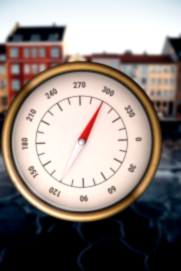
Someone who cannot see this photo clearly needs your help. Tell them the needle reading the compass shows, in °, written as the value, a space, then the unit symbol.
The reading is 300 °
